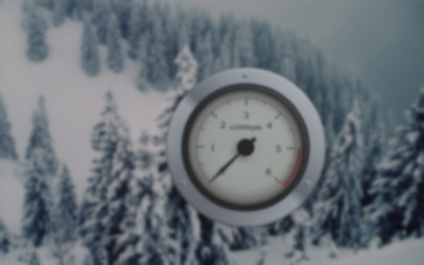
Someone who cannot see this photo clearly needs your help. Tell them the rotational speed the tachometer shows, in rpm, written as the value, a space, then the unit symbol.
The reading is 0 rpm
